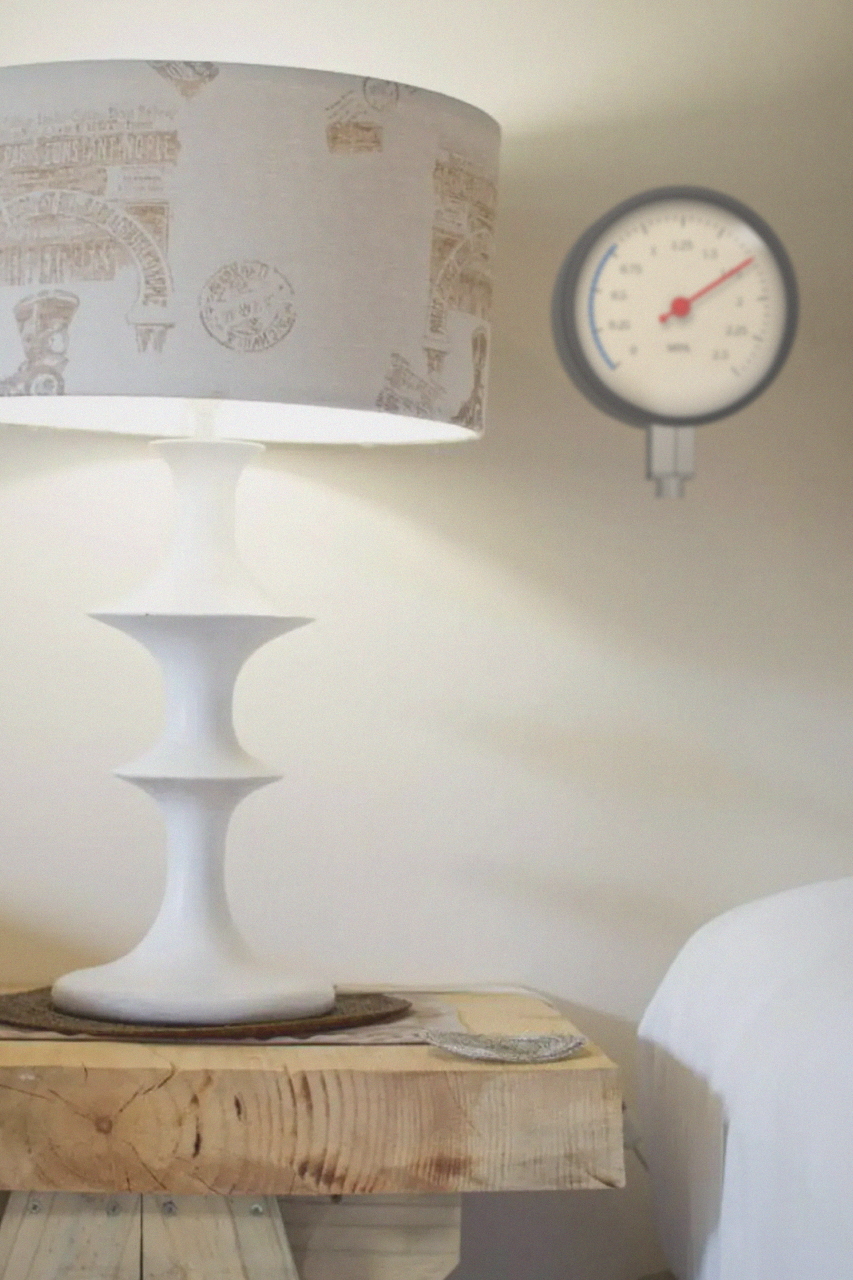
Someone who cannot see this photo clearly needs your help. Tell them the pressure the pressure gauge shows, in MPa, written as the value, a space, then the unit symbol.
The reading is 1.75 MPa
